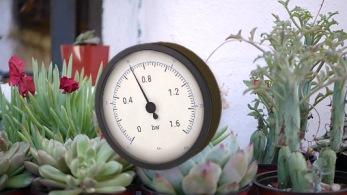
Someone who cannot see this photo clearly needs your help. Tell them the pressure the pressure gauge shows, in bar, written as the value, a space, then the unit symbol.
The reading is 0.7 bar
